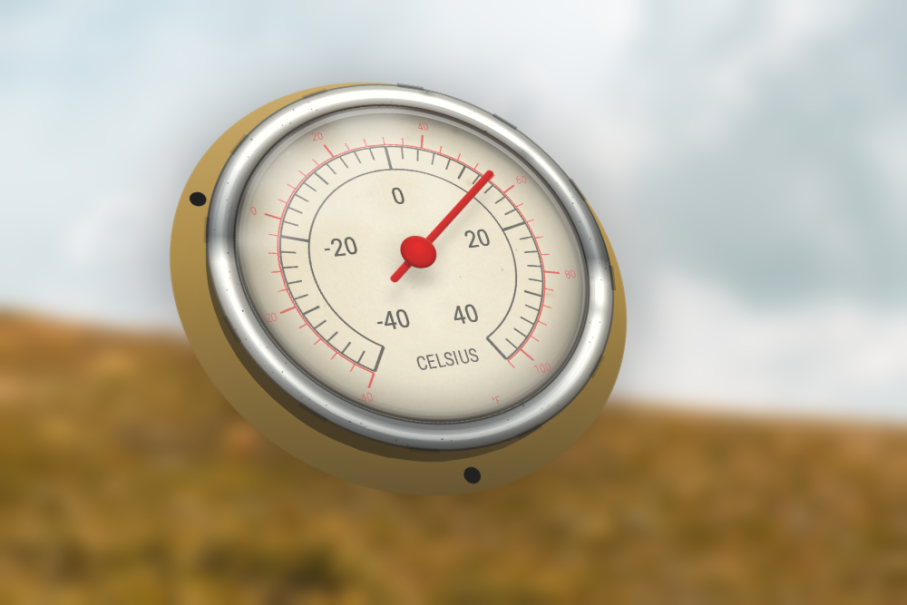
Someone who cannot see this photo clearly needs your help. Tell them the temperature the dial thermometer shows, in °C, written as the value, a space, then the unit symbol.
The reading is 13 °C
